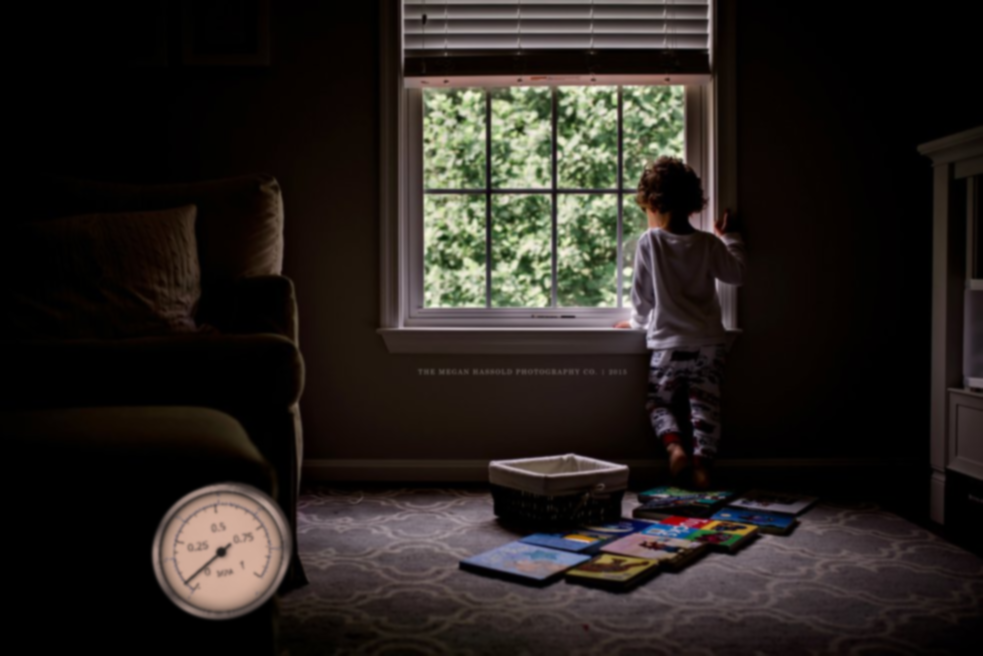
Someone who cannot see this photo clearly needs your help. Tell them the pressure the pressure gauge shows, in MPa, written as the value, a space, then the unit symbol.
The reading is 0.05 MPa
